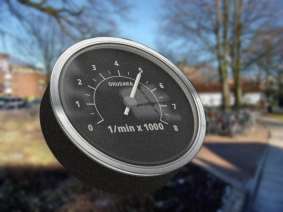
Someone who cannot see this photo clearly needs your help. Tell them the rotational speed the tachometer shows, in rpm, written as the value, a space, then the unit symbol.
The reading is 5000 rpm
